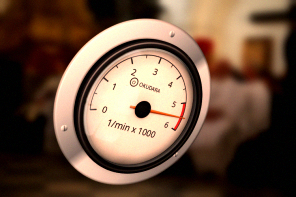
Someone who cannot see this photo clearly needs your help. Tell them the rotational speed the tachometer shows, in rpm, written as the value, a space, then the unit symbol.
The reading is 5500 rpm
